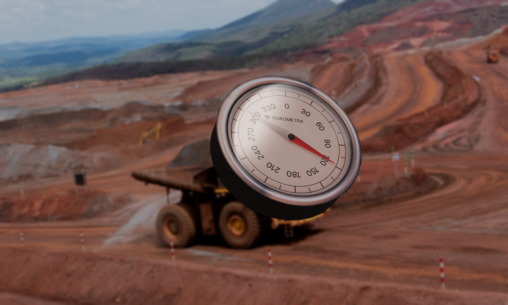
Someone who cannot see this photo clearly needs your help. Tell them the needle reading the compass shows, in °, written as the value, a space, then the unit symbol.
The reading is 120 °
